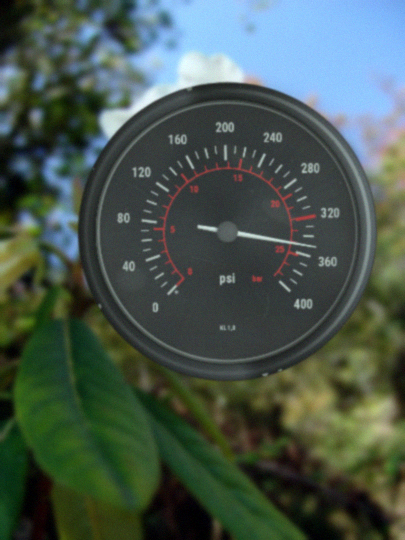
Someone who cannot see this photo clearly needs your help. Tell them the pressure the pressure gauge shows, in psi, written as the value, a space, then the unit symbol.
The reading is 350 psi
